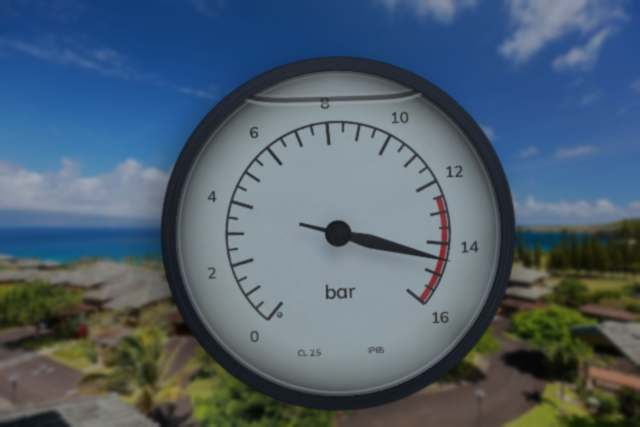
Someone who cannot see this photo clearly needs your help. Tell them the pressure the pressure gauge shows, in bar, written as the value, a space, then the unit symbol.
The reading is 14.5 bar
